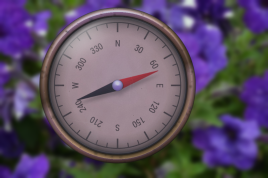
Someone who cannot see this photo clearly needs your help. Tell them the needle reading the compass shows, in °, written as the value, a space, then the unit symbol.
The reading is 70 °
